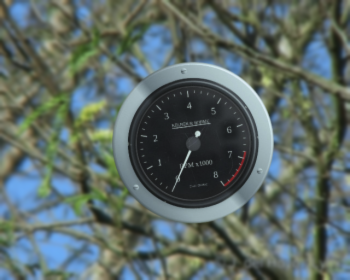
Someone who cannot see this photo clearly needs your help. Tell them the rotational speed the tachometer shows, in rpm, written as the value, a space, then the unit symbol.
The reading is 0 rpm
